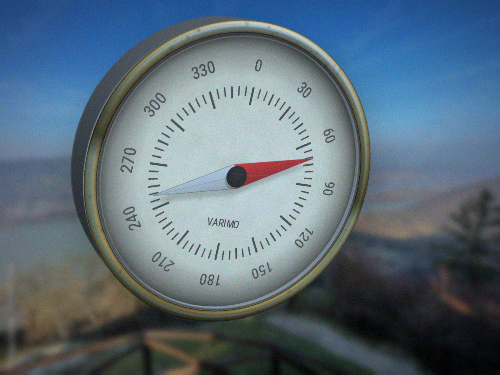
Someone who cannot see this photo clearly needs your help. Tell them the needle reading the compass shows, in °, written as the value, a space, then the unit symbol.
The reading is 70 °
